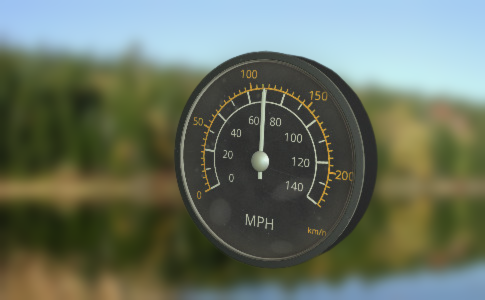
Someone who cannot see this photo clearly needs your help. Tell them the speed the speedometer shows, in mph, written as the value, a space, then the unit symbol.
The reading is 70 mph
